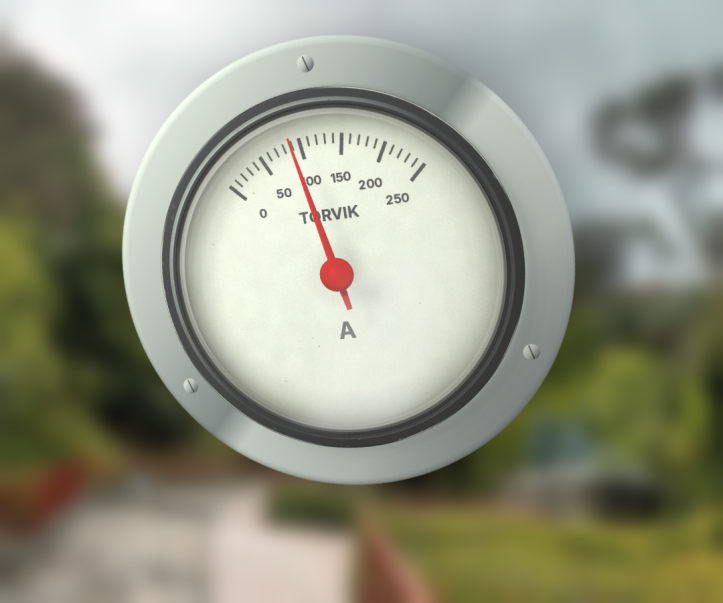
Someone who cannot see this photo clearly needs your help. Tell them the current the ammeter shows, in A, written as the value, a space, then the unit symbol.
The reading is 90 A
